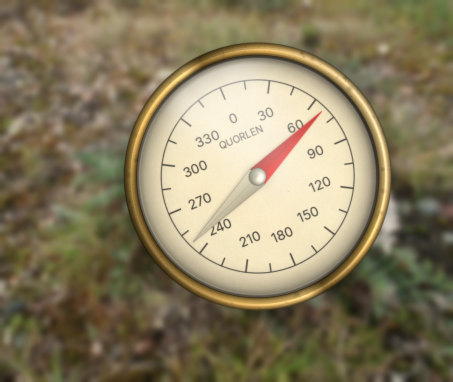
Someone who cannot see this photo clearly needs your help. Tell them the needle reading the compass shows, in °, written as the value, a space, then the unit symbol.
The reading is 67.5 °
